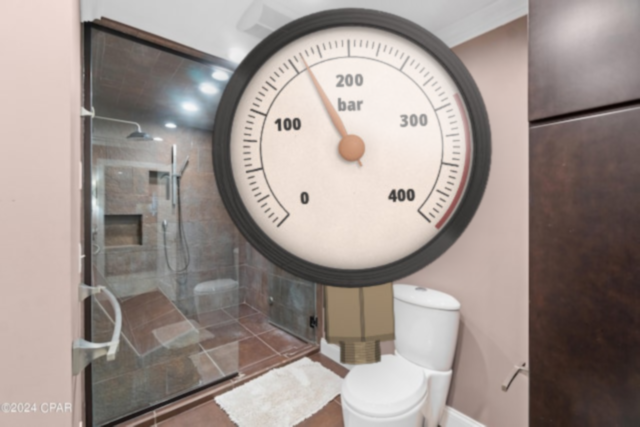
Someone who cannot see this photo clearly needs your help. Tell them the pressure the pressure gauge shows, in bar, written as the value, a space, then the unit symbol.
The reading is 160 bar
